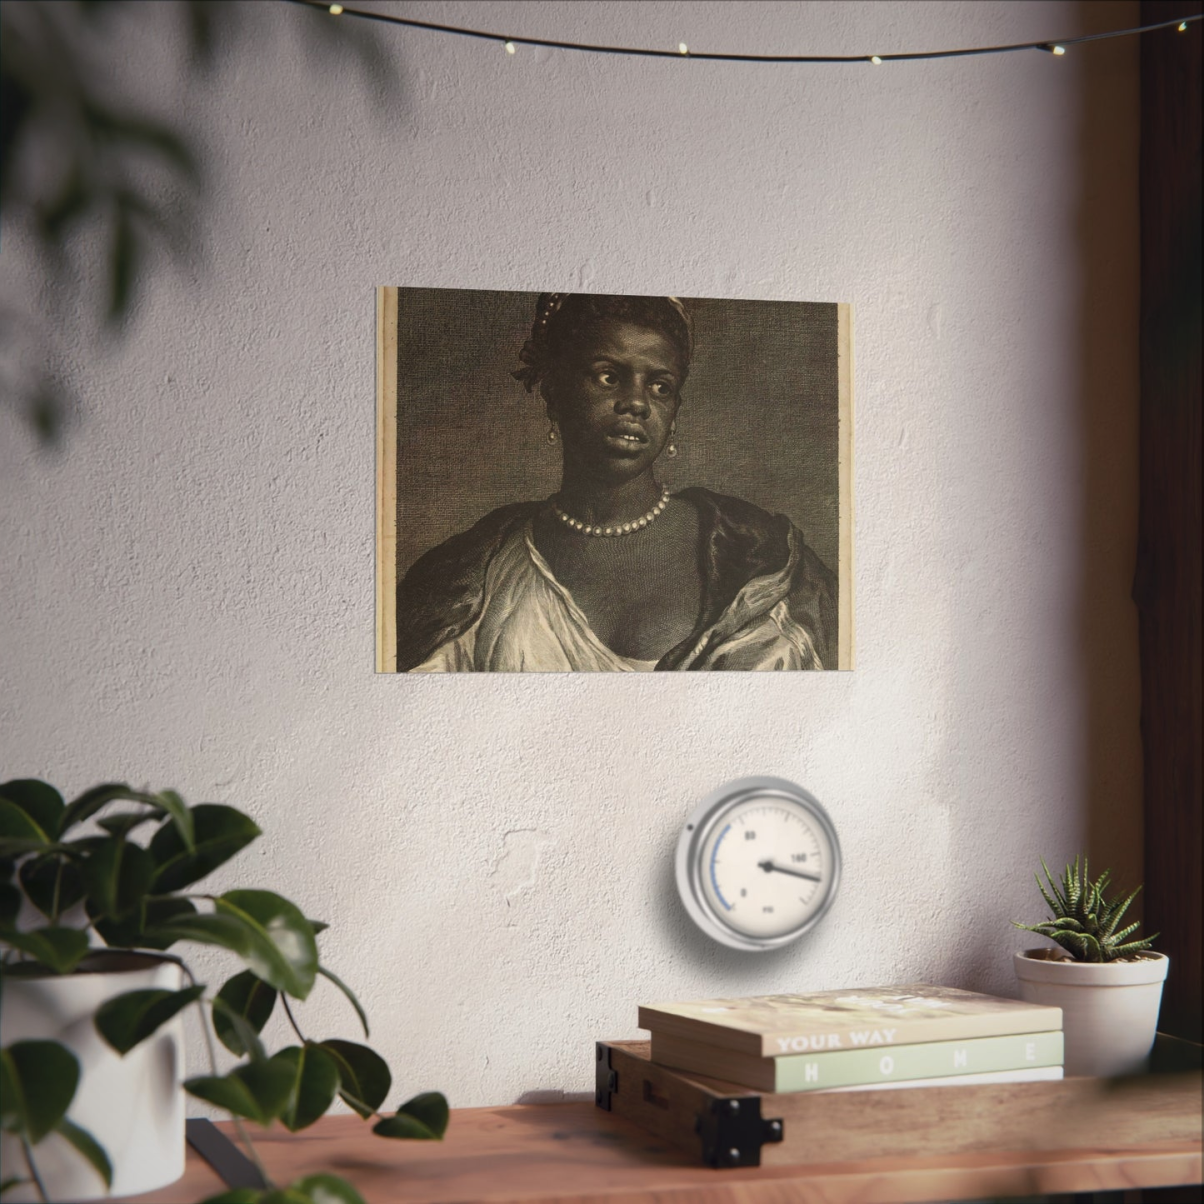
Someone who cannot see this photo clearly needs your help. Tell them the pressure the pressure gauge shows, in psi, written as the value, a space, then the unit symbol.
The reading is 180 psi
